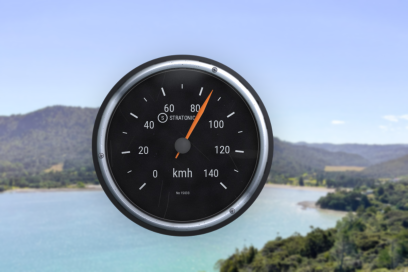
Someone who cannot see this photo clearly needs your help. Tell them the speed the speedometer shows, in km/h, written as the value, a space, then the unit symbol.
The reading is 85 km/h
